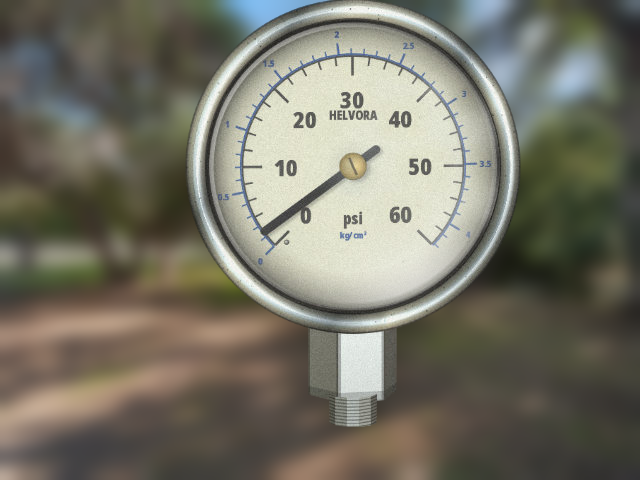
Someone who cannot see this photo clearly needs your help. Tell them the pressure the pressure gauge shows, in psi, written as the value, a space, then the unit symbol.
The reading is 2 psi
